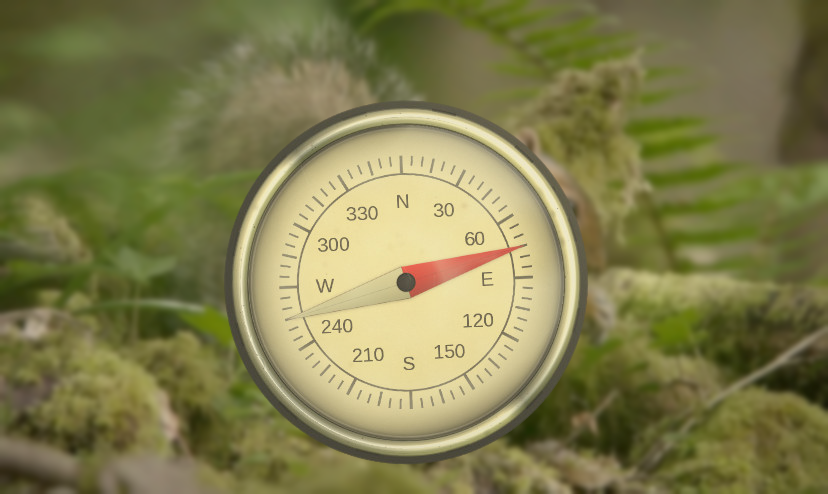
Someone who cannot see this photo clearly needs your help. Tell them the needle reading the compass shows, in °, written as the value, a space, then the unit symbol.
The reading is 75 °
